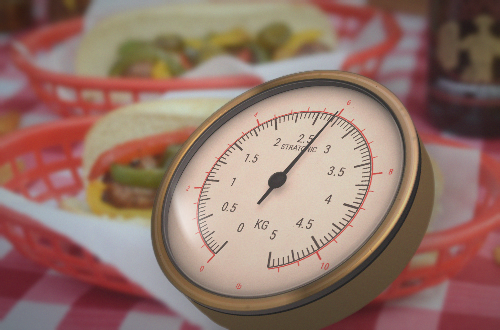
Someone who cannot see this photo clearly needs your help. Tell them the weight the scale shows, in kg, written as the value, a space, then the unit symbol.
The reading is 2.75 kg
